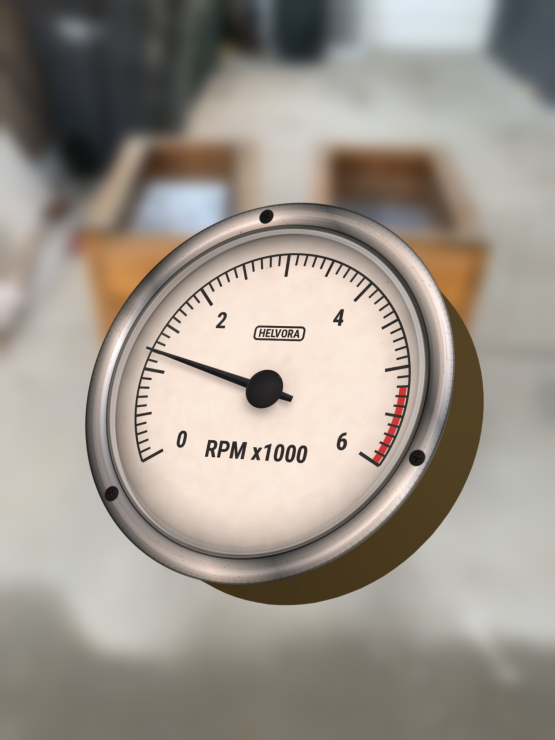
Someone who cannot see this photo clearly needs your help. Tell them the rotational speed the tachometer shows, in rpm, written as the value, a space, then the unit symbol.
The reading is 1200 rpm
